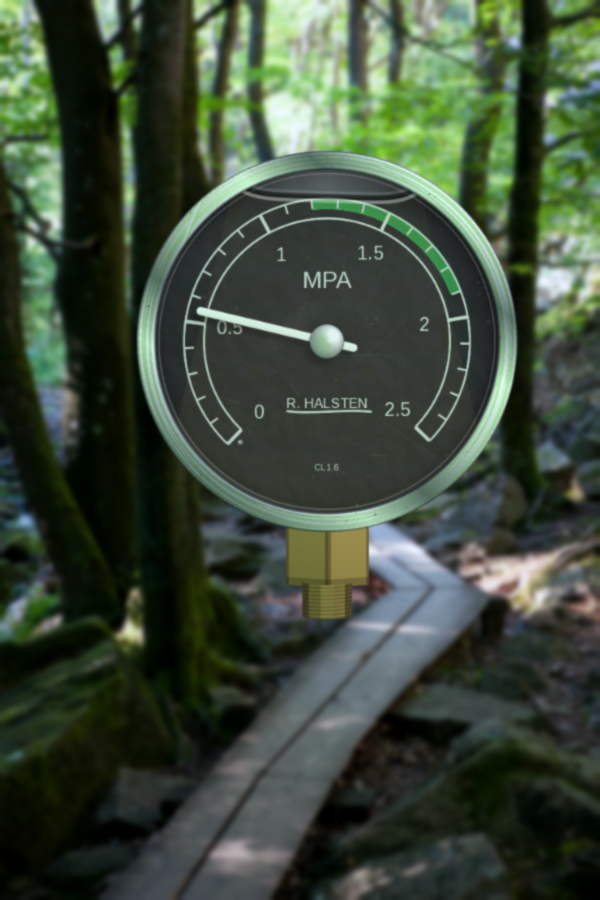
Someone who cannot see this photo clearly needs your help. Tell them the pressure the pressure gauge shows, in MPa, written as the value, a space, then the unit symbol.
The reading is 0.55 MPa
